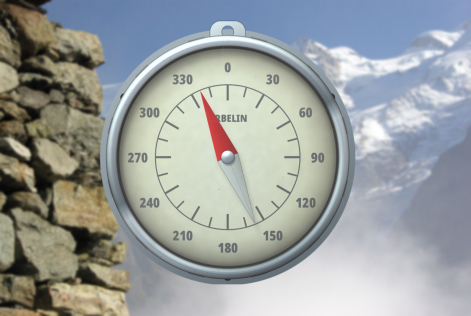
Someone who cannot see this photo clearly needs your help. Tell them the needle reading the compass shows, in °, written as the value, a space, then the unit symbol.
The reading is 337.5 °
